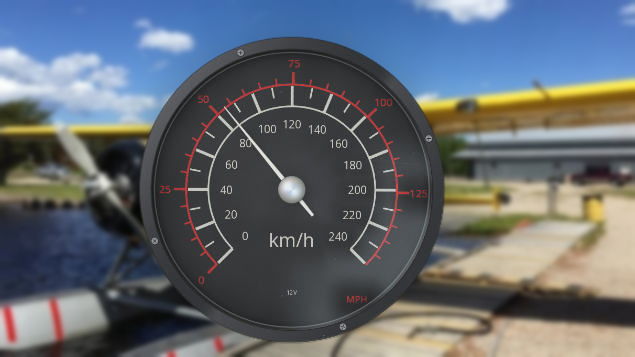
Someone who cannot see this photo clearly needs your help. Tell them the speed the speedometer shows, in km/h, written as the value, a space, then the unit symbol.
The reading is 85 km/h
